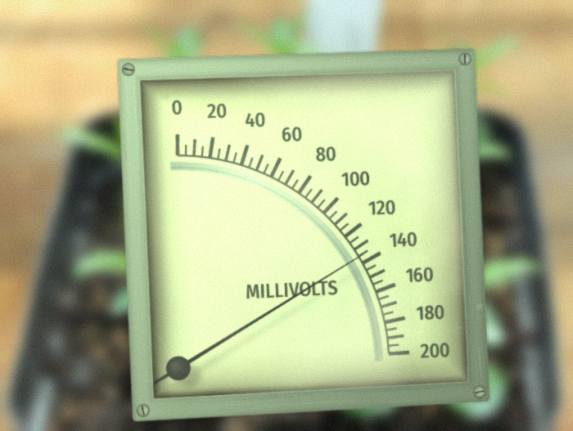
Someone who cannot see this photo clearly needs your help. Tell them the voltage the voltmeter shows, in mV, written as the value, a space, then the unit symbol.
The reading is 135 mV
